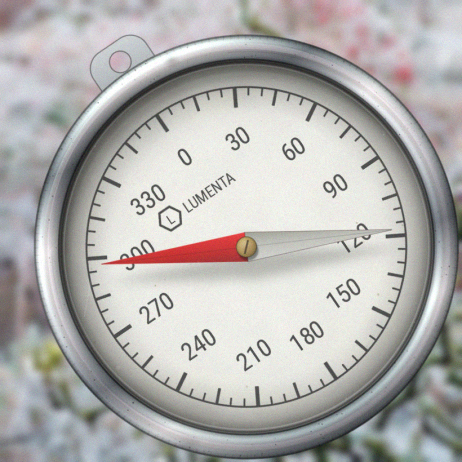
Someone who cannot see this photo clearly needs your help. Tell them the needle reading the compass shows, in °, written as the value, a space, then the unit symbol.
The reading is 297.5 °
